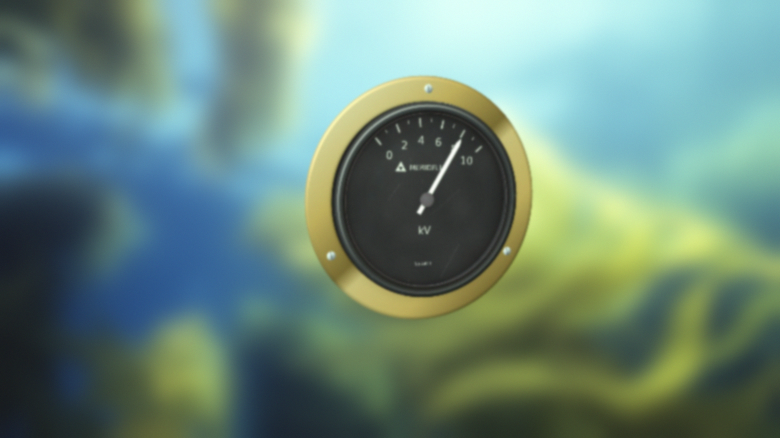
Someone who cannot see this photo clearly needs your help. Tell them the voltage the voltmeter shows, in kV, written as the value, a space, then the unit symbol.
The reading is 8 kV
